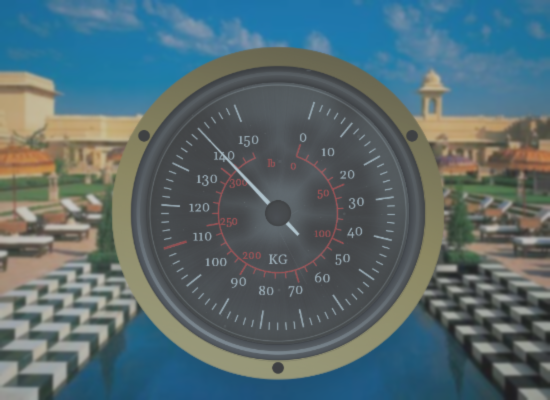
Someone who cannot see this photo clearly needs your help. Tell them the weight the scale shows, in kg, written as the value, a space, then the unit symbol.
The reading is 140 kg
